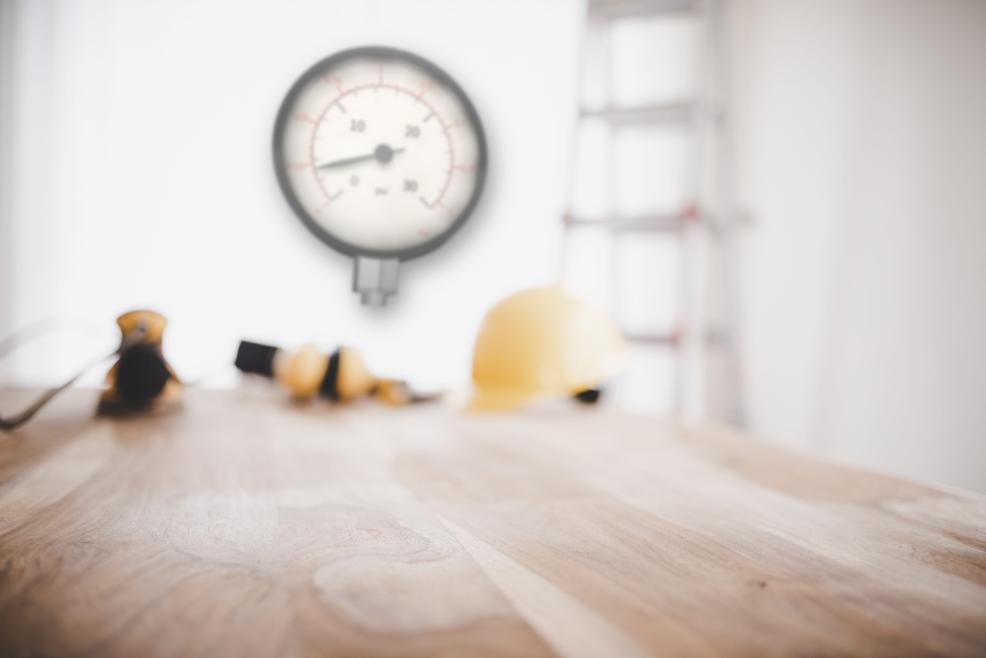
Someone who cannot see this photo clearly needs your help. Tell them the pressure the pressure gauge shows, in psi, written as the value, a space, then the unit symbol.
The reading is 3 psi
